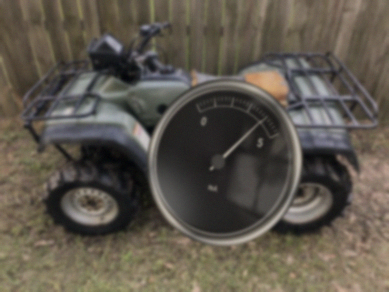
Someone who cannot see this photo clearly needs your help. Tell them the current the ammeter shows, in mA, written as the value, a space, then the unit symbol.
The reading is 4 mA
